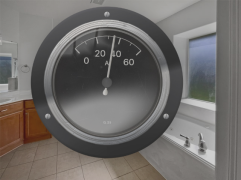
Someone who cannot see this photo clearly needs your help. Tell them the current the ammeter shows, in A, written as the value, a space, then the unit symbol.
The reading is 35 A
